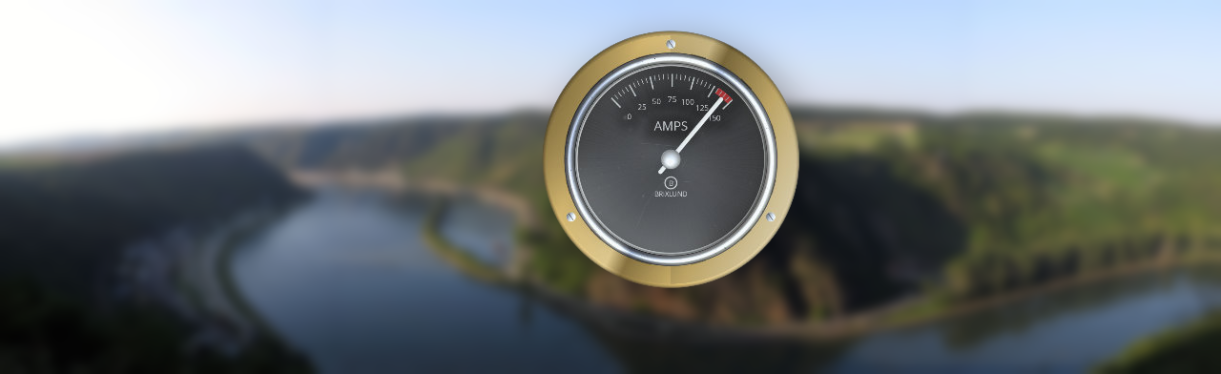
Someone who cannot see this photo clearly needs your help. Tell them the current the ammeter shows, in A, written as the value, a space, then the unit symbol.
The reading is 140 A
